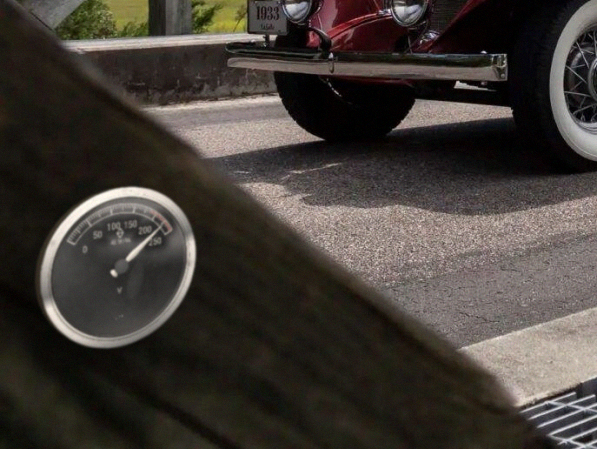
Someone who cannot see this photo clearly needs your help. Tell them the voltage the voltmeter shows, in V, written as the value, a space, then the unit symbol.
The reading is 225 V
